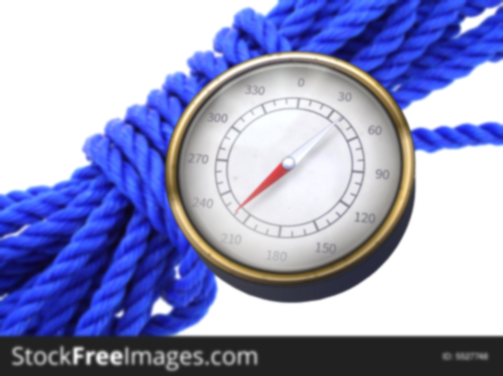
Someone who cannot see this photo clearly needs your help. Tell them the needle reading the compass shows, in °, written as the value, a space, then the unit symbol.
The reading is 220 °
